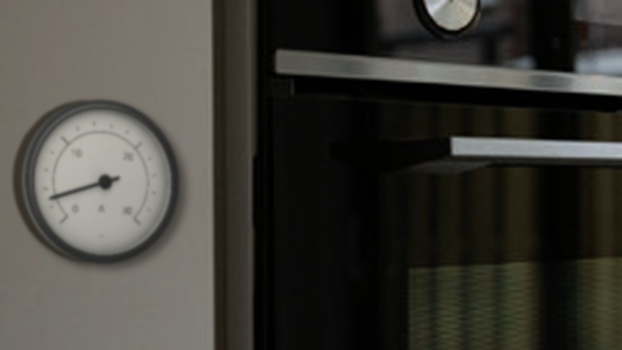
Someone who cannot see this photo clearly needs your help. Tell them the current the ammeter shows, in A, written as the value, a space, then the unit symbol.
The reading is 3 A
